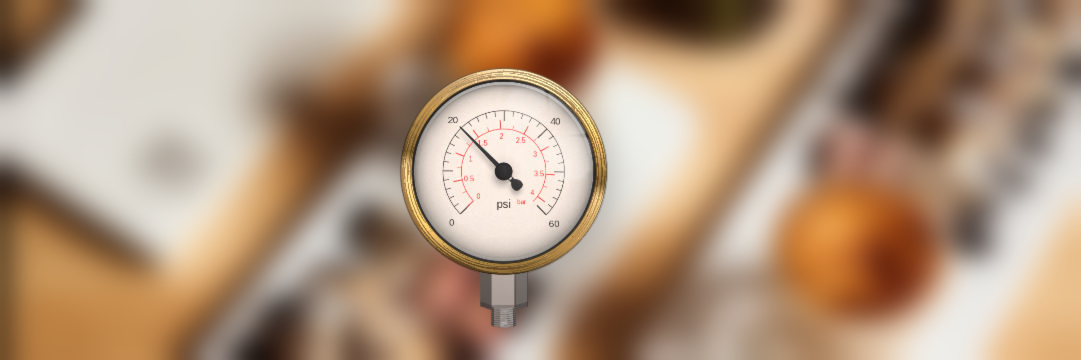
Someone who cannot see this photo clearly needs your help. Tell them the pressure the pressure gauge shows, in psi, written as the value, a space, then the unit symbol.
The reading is 20 psi
